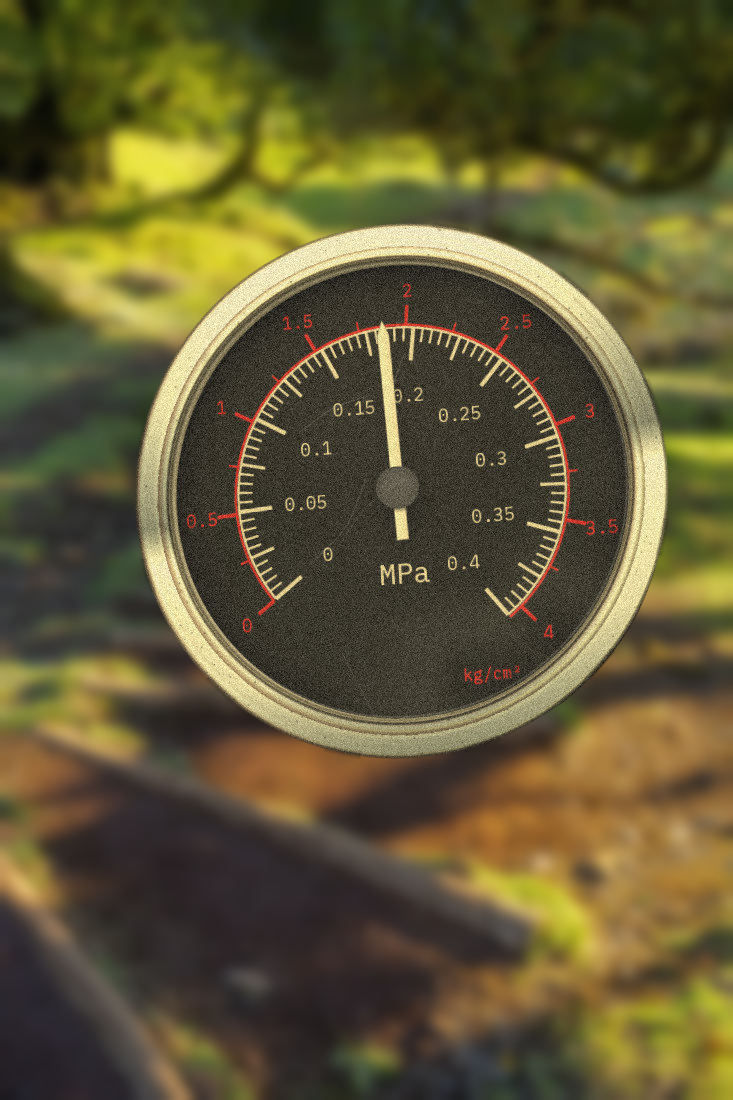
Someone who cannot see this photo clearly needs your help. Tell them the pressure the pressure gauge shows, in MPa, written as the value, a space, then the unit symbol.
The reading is 0.185 MPa
